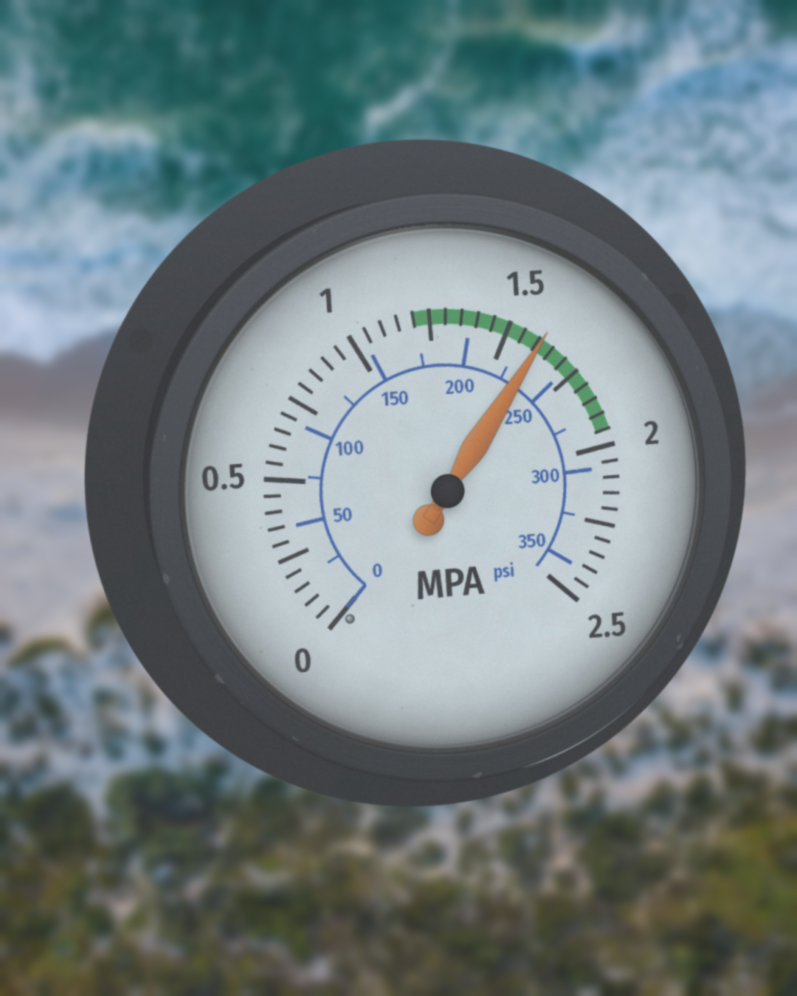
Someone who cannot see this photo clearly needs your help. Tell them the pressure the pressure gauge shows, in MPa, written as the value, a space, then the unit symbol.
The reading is 1.6 MPa
